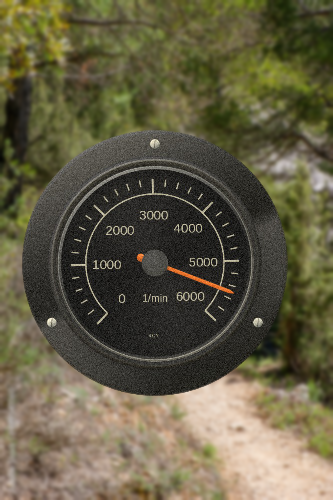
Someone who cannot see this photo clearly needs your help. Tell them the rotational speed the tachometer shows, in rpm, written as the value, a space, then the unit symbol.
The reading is 5500 rpm
